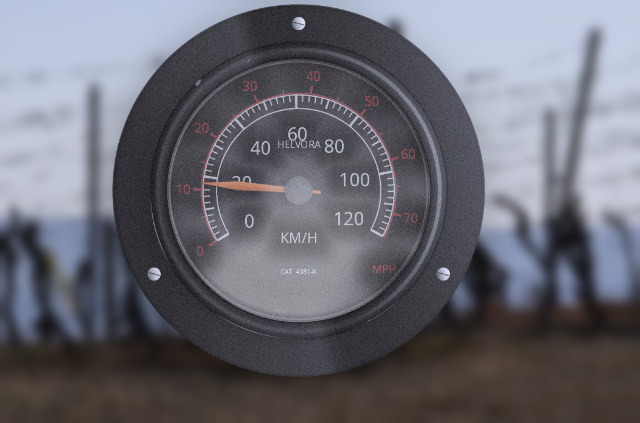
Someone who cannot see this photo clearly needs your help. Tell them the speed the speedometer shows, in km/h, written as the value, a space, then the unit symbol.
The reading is 18 km/h
